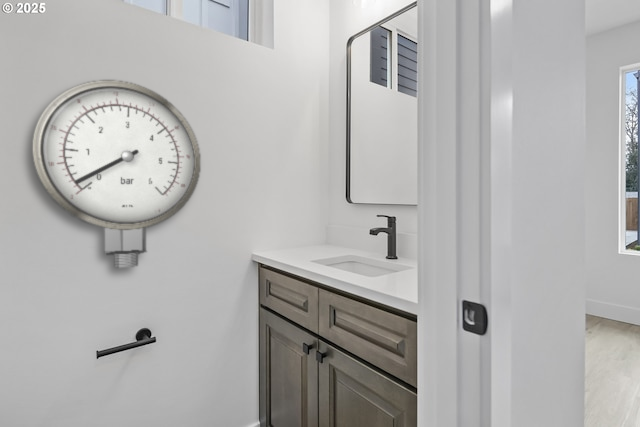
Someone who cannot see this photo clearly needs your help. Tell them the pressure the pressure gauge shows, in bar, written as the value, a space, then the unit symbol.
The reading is 0.2 bar
